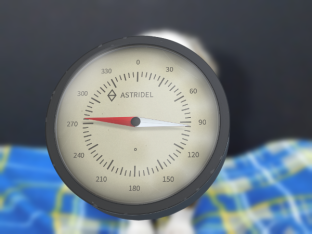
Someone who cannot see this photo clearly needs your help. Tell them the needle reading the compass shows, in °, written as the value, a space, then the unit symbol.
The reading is 275 °
